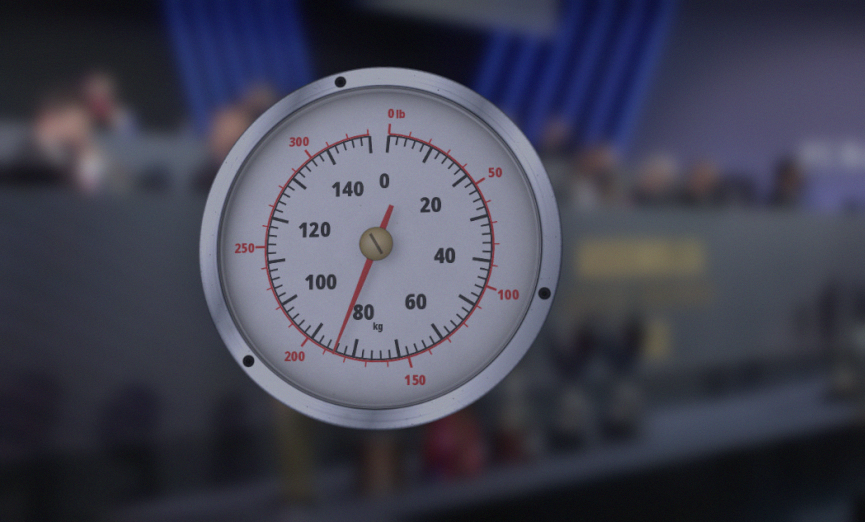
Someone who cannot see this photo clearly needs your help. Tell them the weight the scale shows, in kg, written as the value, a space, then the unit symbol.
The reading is 84 kg
